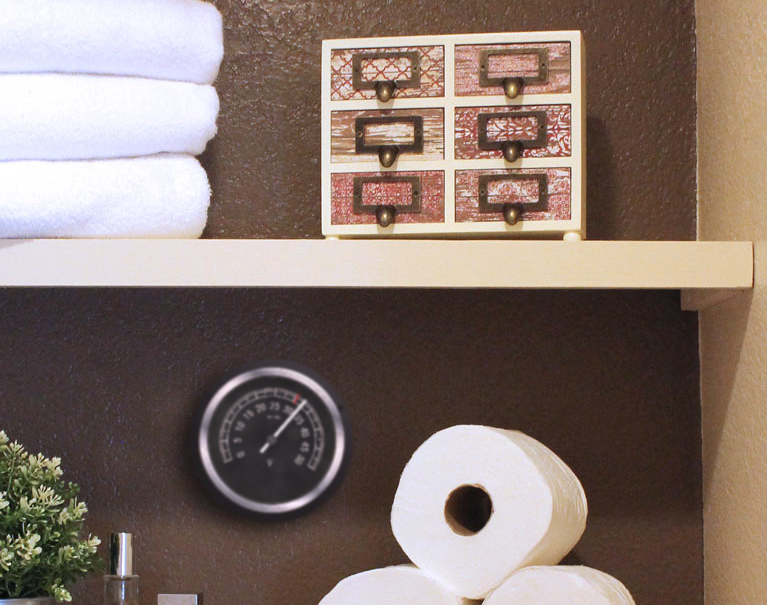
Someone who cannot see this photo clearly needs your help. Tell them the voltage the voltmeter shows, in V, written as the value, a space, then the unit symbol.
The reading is 32.5 V
